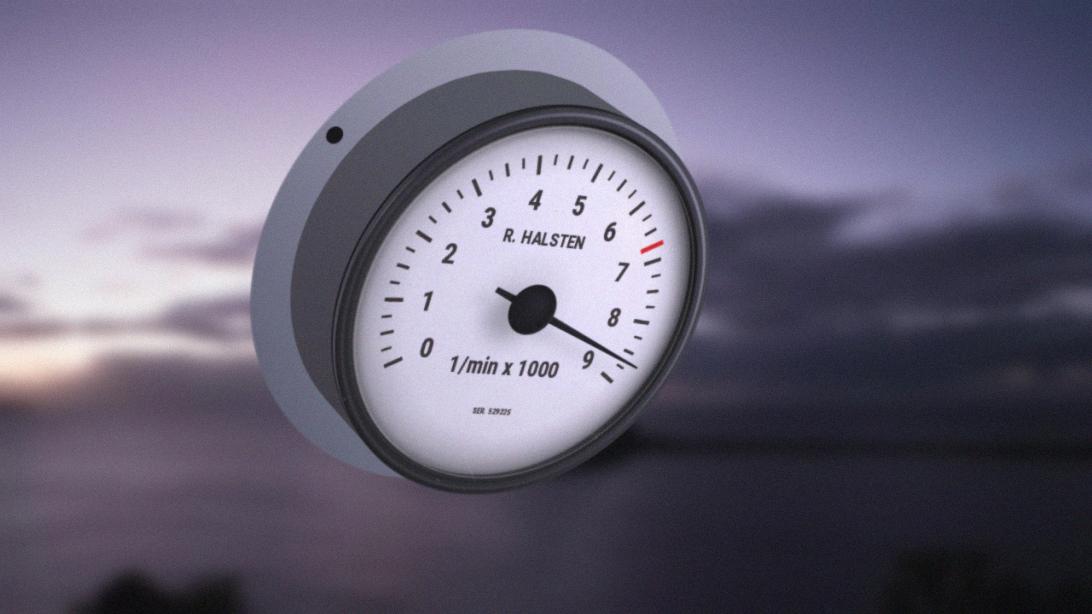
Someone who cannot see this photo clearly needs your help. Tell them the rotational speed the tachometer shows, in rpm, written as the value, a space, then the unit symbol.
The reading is 8625 rpm
